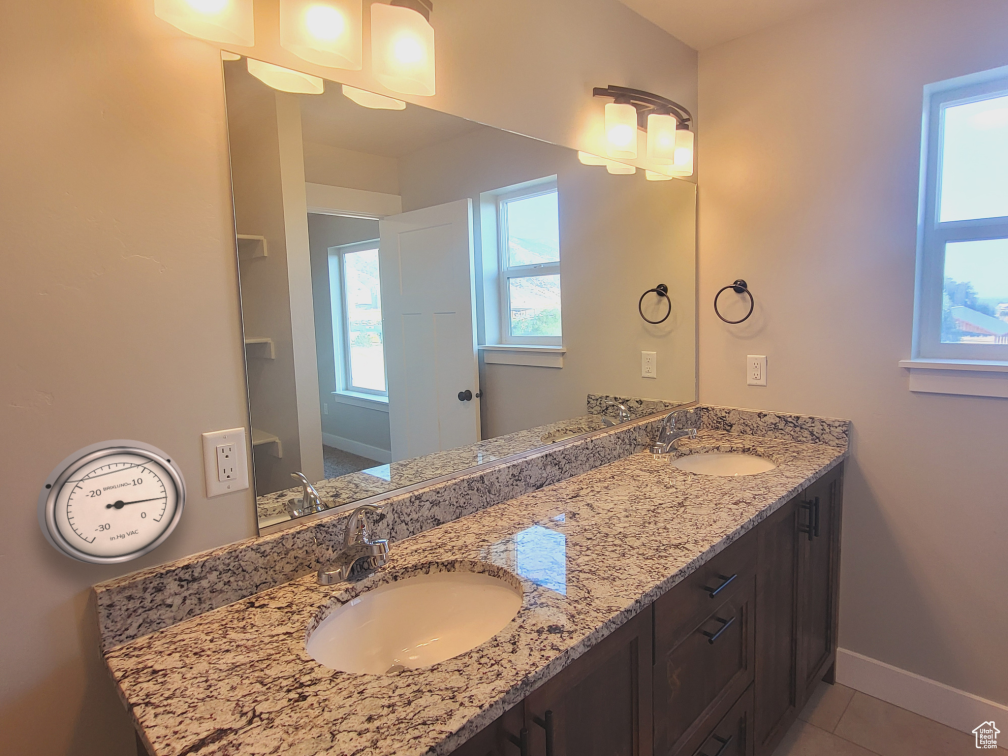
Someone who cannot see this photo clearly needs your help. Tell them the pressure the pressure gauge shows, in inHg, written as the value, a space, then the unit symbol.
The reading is -4 inHg
